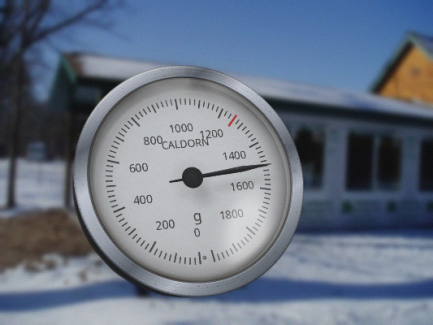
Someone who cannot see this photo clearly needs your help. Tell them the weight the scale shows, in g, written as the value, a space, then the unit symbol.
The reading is 1500 g
